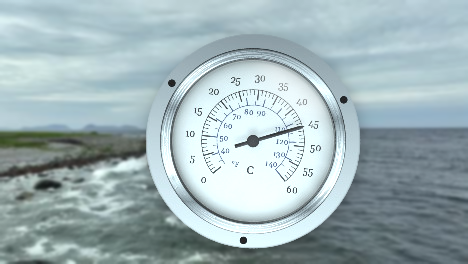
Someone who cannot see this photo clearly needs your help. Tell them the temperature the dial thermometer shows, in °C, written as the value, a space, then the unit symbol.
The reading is 45 °C
